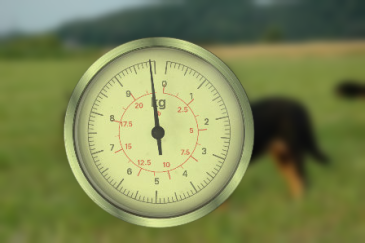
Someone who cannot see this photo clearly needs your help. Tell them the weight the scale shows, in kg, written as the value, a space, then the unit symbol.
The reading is 9.9 kg
